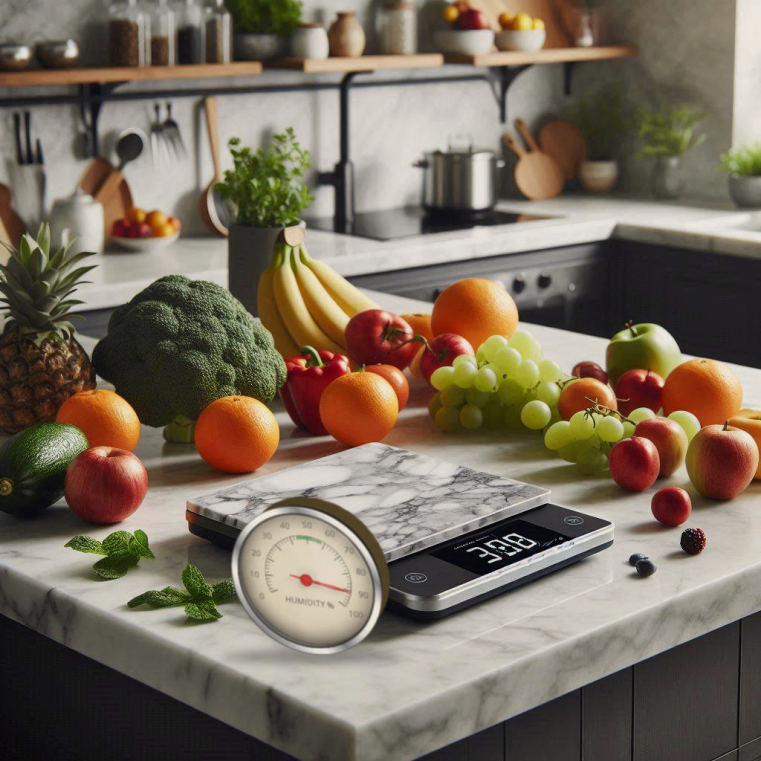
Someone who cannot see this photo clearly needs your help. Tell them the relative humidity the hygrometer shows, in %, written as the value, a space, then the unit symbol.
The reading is 90 %
